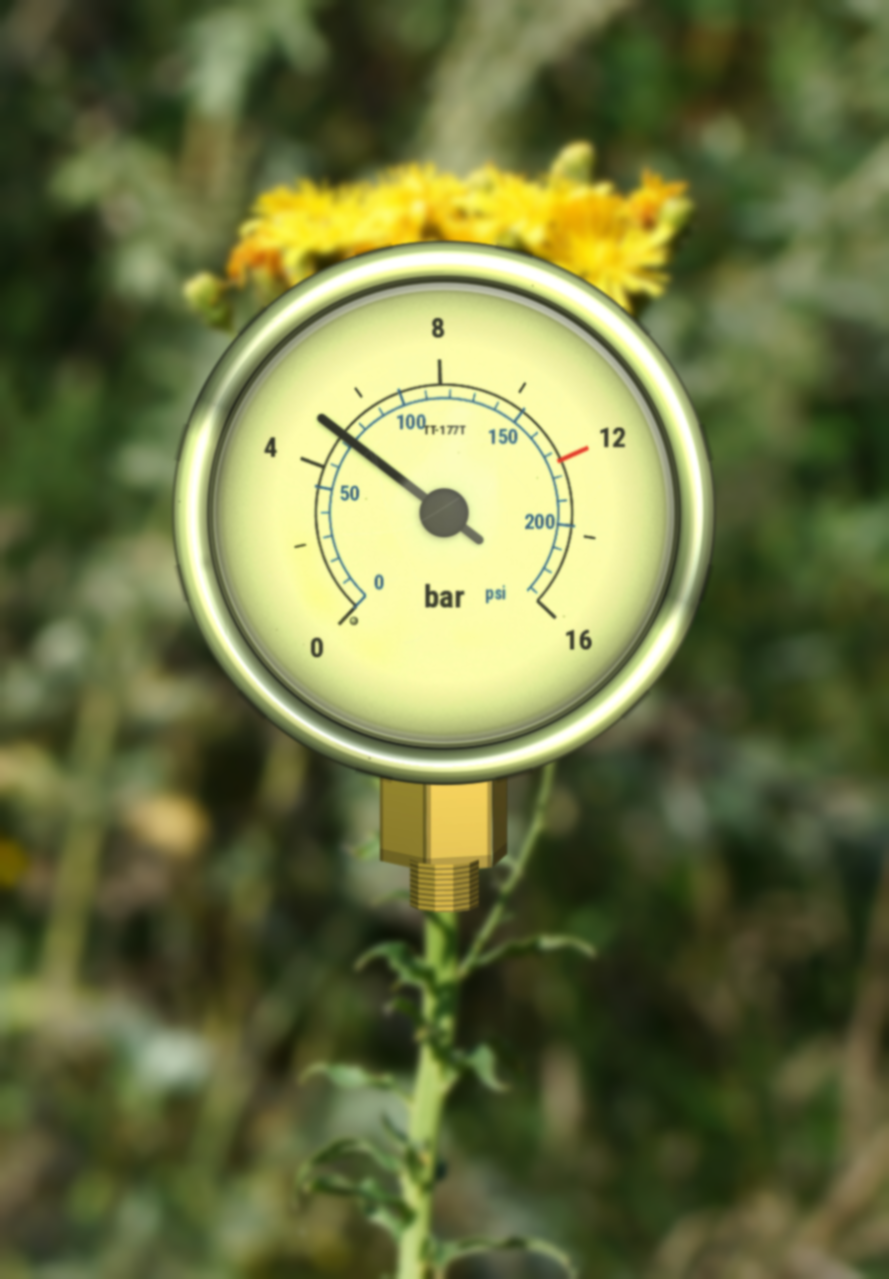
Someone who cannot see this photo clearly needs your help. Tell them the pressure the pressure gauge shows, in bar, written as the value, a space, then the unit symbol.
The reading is 5 bar
